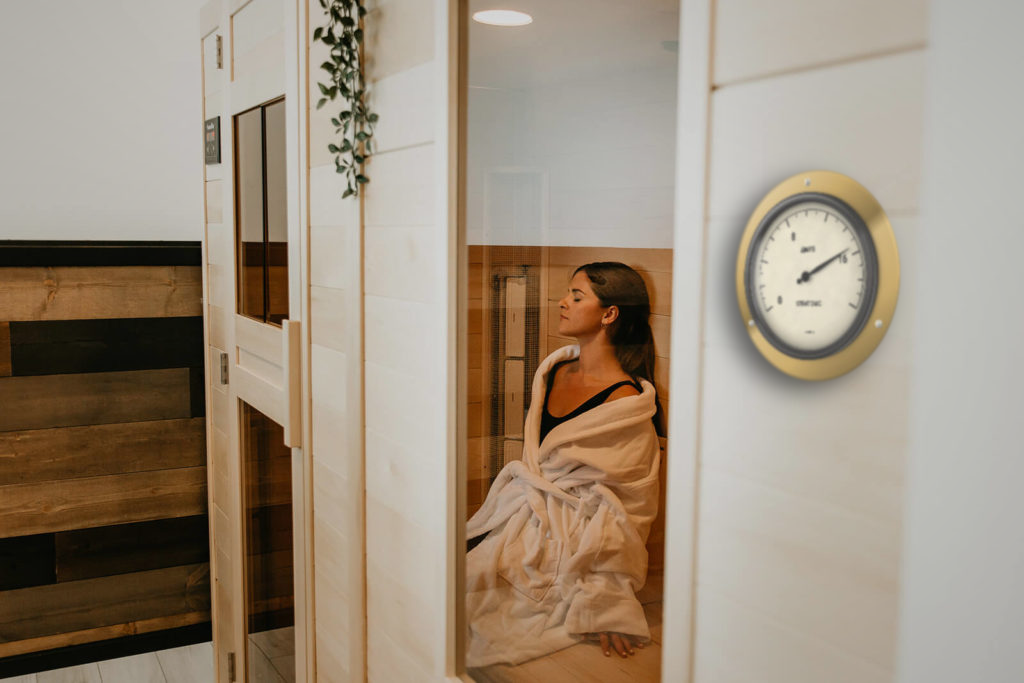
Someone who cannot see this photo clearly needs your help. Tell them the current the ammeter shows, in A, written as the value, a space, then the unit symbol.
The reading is 15.5 A
